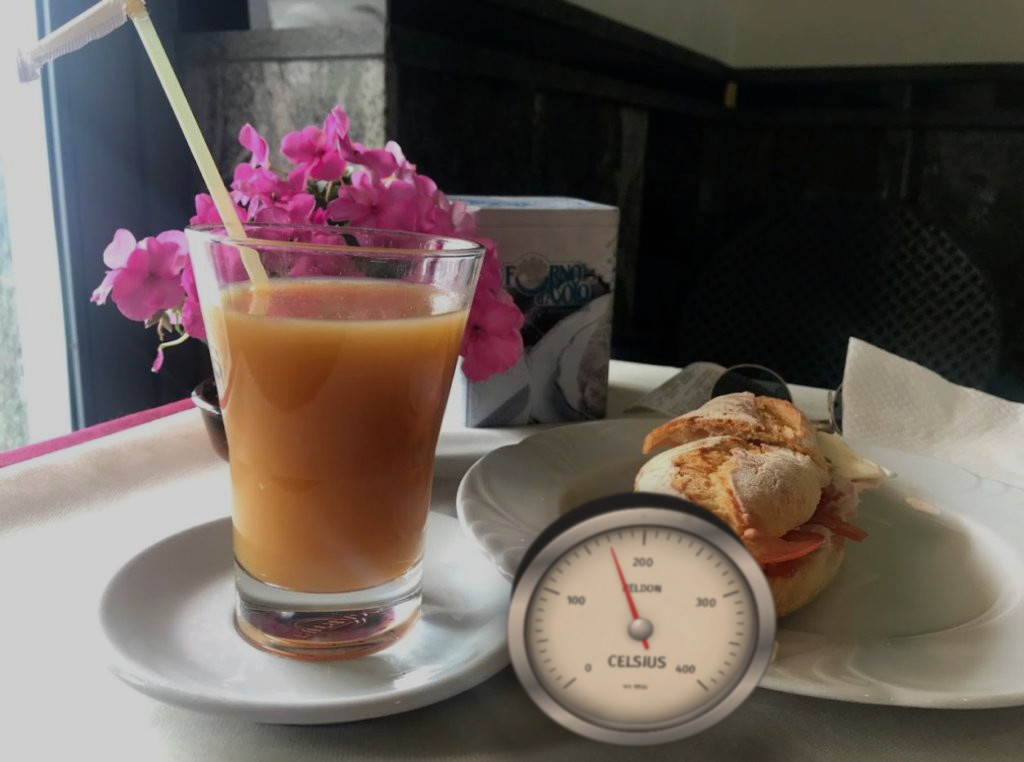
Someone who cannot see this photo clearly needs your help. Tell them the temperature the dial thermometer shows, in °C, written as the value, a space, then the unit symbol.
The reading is 170 °C
